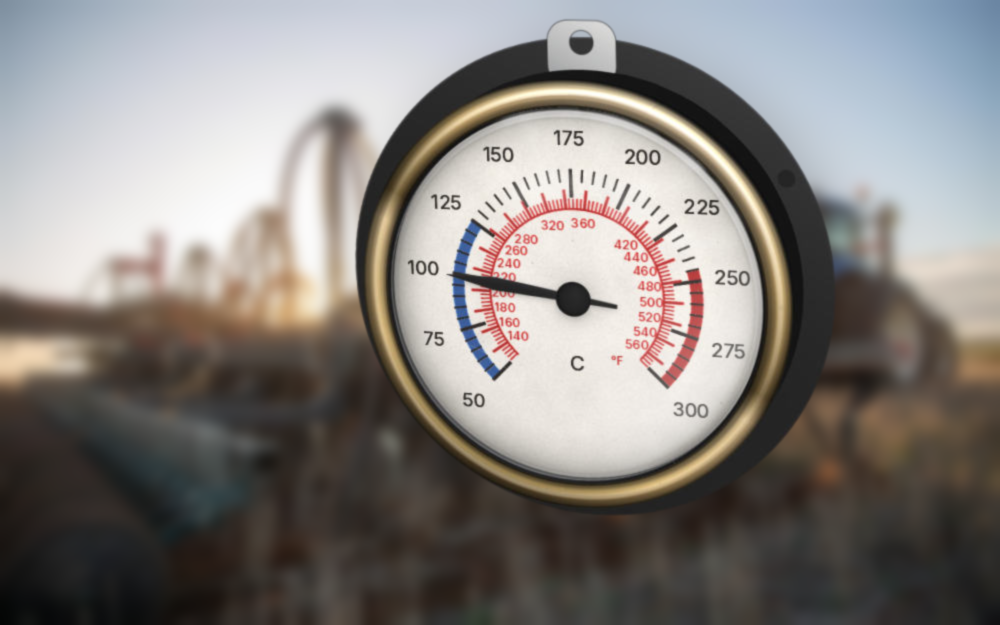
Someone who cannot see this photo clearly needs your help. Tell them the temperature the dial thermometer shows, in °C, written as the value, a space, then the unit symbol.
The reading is 100 °C
